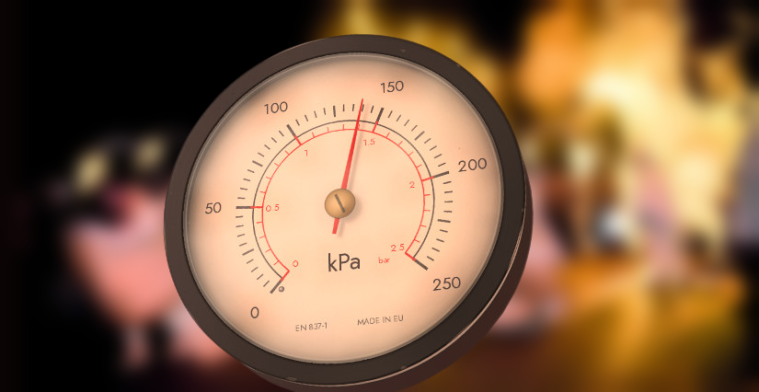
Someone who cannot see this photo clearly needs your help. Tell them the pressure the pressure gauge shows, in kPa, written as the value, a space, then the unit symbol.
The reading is 140 kPa
